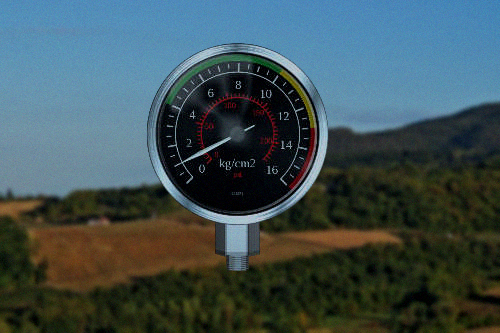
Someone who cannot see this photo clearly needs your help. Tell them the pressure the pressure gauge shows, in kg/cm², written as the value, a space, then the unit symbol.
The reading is 1 kg/cm²
